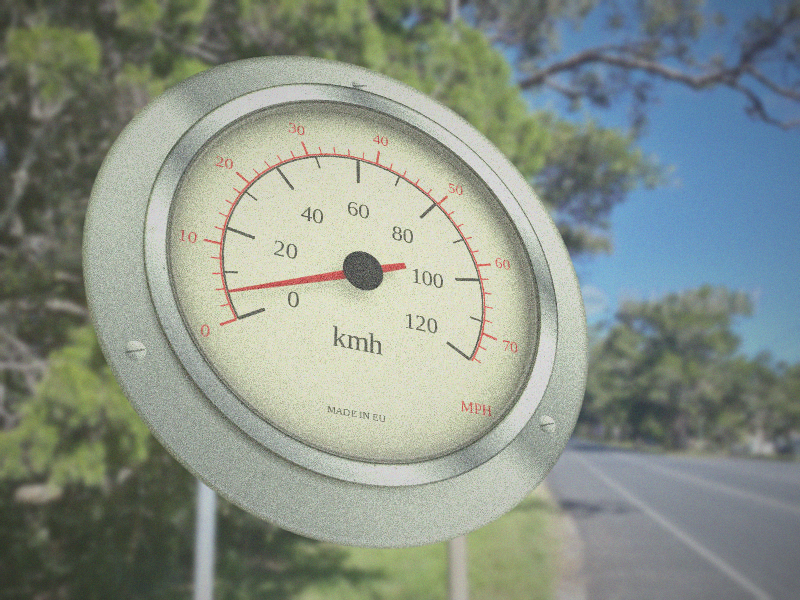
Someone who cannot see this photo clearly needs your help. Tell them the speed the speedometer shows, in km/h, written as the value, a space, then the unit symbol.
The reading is 5 km/h
